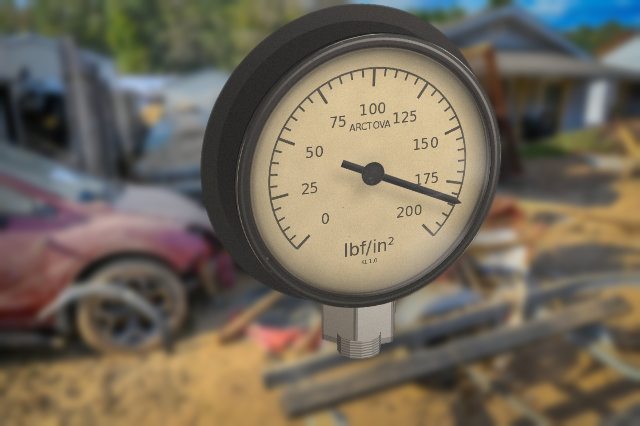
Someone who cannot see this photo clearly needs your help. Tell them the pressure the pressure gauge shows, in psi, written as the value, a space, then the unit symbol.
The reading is 182.5 psi
